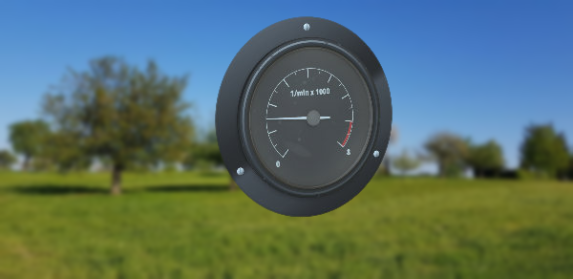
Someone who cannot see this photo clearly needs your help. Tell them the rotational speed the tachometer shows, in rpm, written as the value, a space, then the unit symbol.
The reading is 1500 rpm
